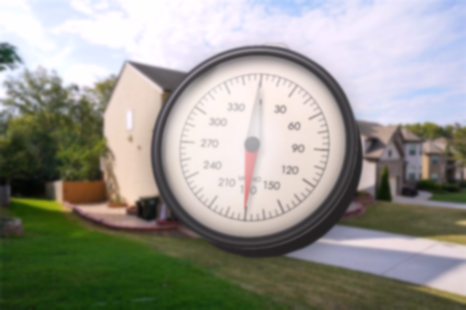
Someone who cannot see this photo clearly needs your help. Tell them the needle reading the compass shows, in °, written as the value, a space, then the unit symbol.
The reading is 180 °
